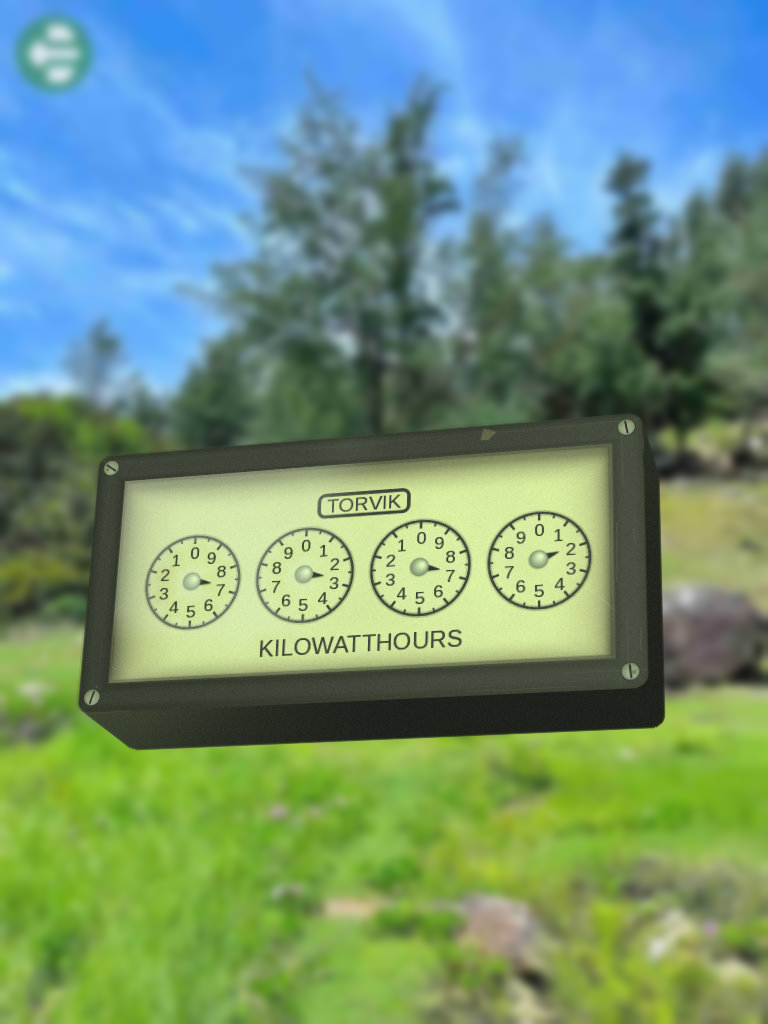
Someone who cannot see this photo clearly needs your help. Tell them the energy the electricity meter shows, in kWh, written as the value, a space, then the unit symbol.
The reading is 7272 kWh
